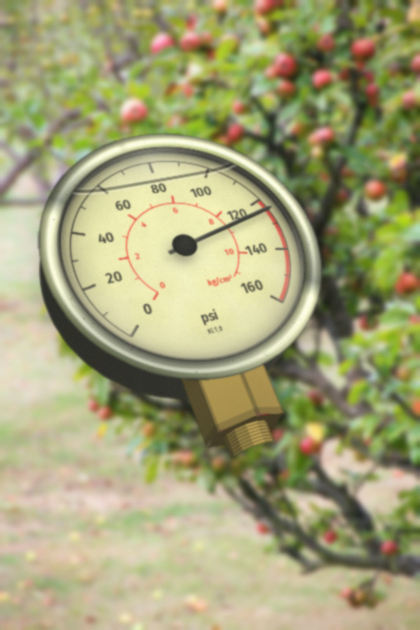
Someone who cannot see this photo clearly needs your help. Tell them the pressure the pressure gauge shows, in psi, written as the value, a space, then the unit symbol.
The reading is 125 psi
